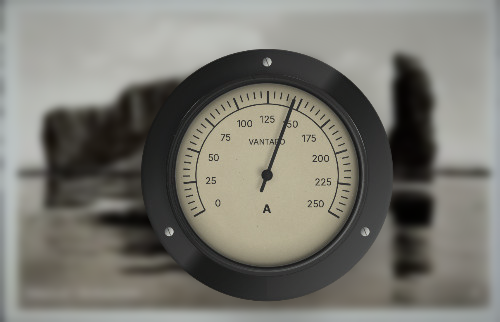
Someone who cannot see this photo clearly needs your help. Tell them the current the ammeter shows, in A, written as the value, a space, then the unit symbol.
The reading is 145 A
